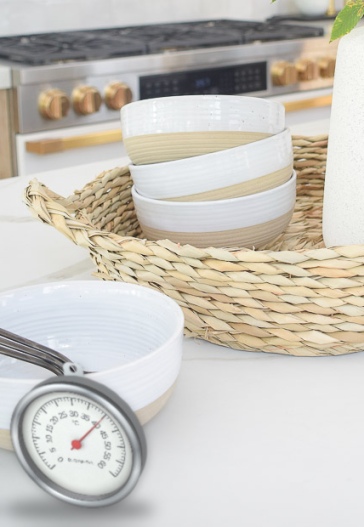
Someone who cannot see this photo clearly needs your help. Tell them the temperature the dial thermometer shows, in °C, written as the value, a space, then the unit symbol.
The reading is 40 °C
